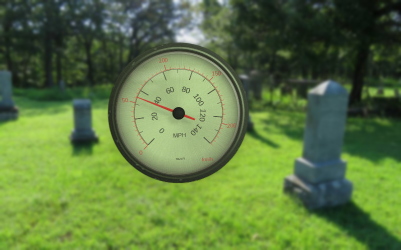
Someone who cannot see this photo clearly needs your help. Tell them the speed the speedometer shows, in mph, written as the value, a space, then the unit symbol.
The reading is 35 mph
